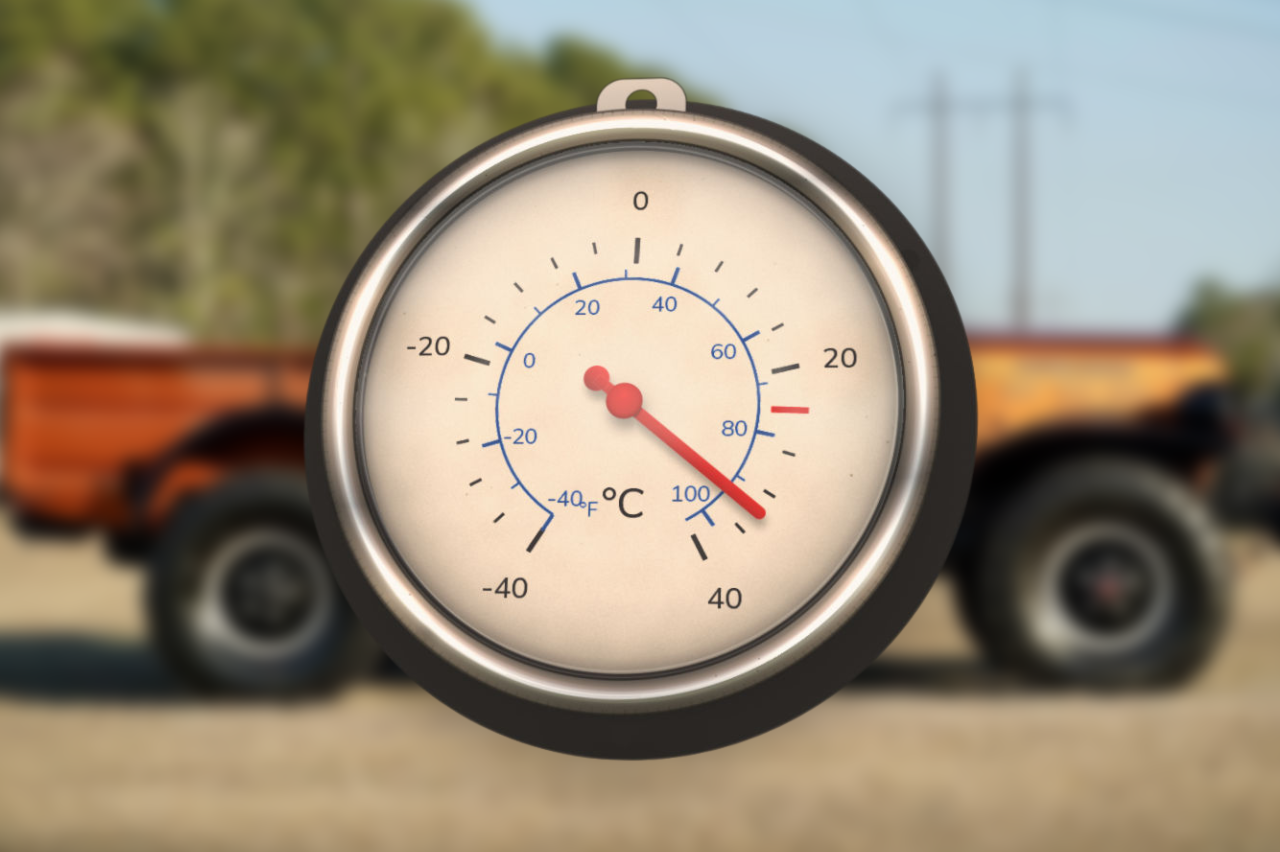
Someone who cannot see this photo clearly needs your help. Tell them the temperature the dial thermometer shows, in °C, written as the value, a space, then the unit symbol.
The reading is 34 °C
